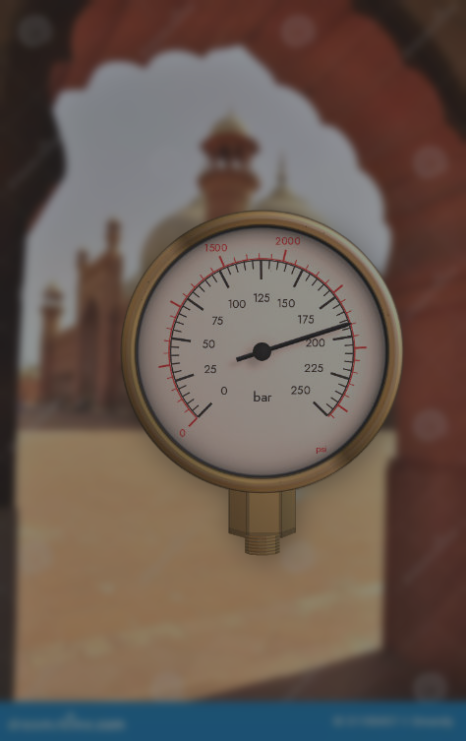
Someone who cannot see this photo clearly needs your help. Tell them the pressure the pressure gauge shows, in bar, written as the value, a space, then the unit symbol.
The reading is 192.5 bar
